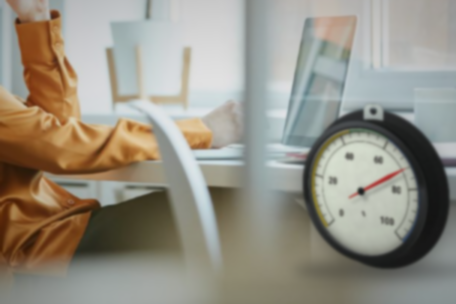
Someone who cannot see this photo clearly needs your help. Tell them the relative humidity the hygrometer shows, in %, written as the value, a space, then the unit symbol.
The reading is 72 %
